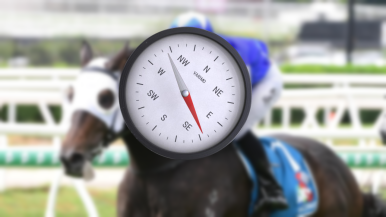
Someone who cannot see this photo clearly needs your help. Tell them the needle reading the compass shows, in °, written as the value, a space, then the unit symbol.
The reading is 115 °
